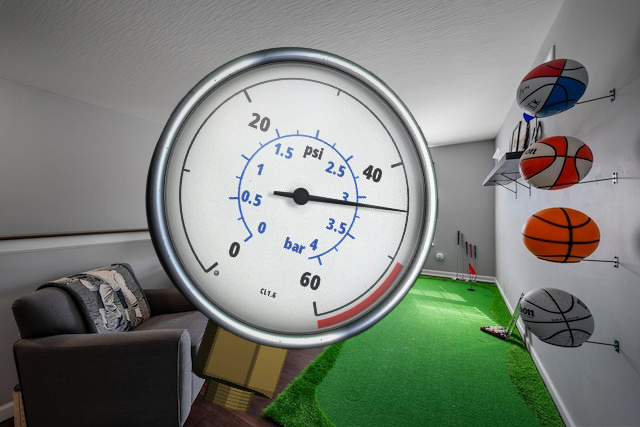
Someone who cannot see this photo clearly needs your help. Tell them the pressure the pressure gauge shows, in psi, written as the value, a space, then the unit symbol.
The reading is 45 psi
